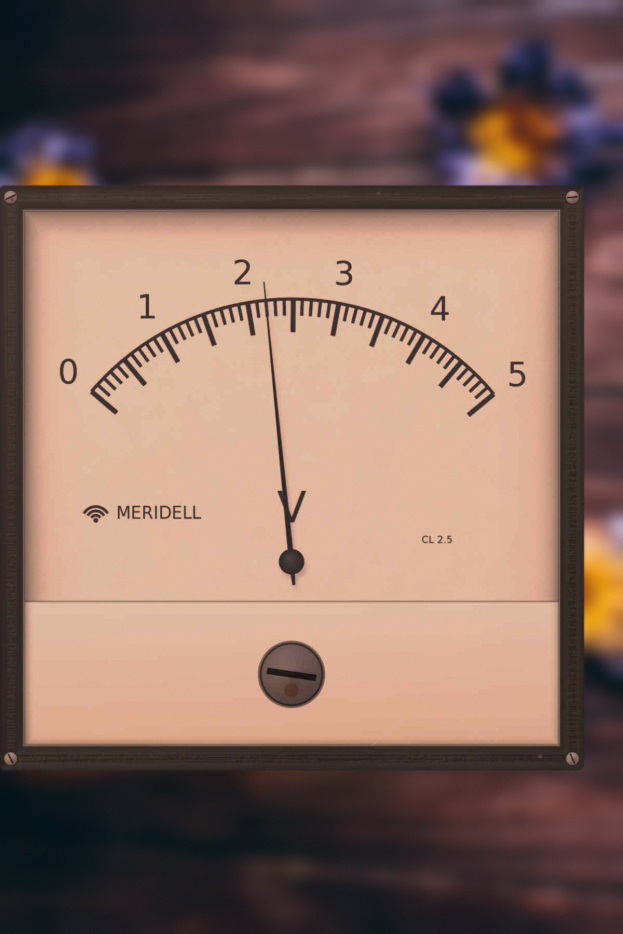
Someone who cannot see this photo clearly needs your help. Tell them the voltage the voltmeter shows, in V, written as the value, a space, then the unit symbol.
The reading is 2.2 V
